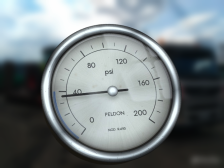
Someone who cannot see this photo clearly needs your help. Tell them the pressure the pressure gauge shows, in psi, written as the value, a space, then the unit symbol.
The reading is 35 psi
